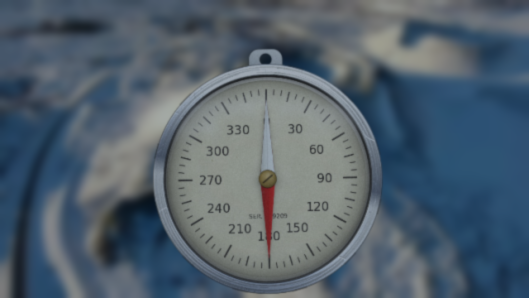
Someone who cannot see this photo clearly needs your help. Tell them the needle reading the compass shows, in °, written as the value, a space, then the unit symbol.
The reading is 180 °
